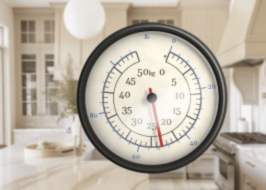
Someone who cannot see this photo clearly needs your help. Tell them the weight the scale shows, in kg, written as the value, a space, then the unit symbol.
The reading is 23 kg
